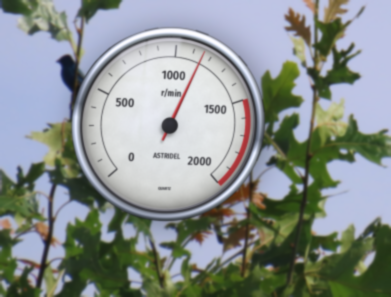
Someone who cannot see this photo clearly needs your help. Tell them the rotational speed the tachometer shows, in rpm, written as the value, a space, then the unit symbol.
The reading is 1150 rpm
